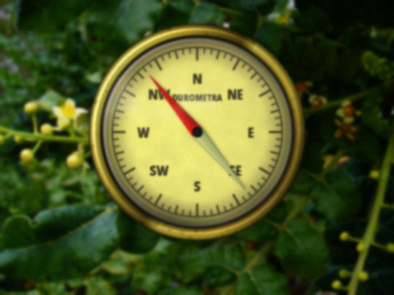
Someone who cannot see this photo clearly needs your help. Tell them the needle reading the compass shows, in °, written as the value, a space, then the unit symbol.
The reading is 320 °
